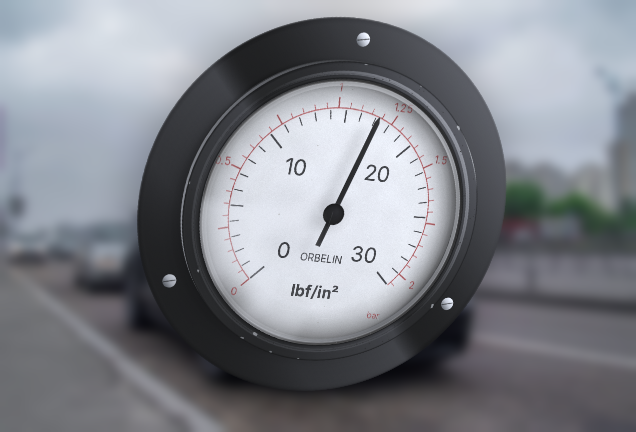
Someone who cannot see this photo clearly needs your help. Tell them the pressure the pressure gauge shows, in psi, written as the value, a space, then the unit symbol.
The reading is 17 psi
